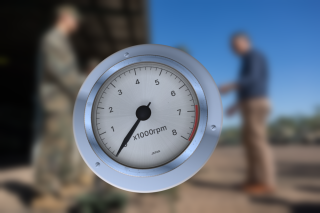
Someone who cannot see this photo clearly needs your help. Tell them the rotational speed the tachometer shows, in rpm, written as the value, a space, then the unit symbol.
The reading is 0 rpm
